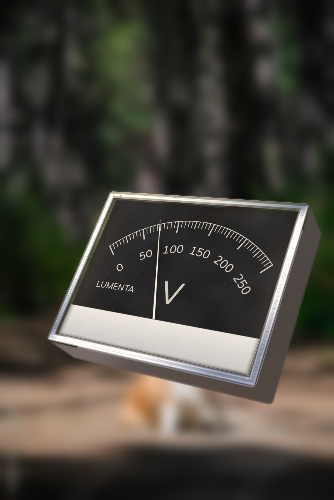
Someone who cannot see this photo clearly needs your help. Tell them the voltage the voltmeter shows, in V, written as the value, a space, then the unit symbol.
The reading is 75 V
